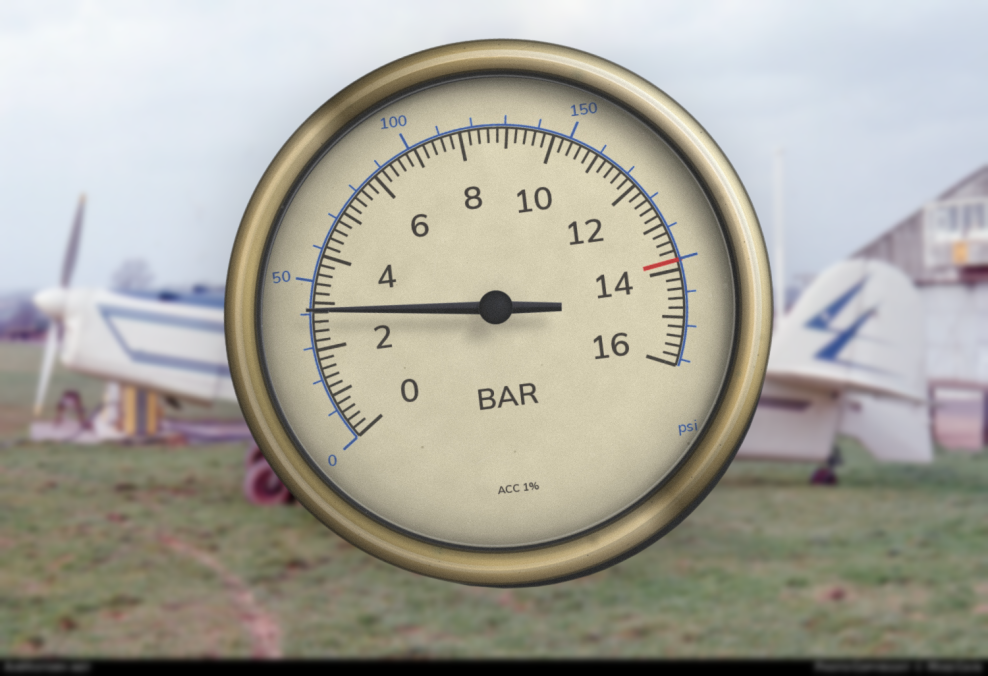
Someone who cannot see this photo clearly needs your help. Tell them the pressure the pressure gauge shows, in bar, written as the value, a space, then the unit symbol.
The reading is 2.8 bar
